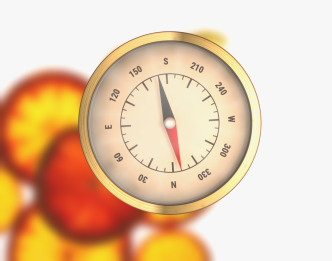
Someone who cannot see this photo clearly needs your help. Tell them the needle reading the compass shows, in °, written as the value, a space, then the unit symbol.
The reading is 350 °
